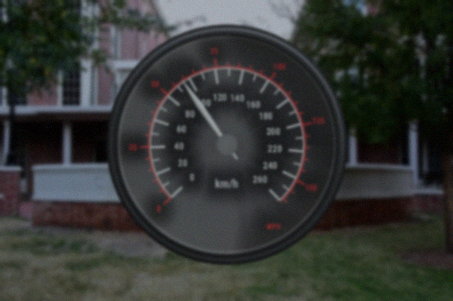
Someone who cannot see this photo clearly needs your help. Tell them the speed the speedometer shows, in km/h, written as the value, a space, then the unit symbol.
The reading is 95 km/h
